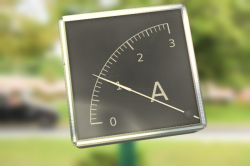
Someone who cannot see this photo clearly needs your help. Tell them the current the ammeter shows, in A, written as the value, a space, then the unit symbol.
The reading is 1 A
